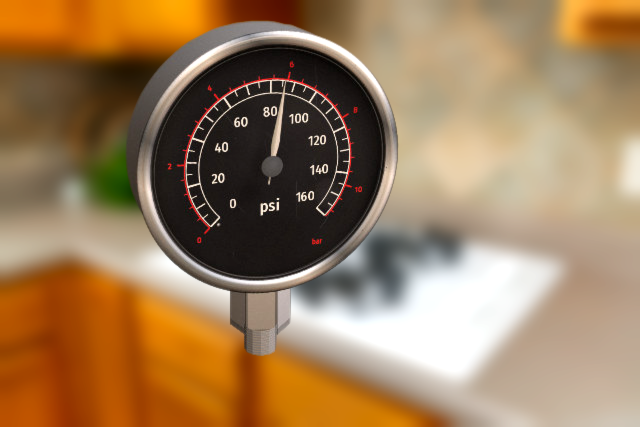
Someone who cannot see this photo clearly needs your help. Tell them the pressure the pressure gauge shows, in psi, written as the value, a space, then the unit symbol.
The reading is 85 psi
